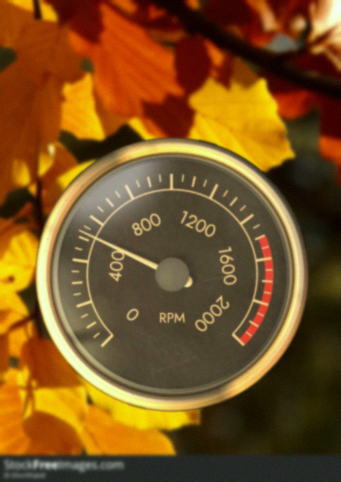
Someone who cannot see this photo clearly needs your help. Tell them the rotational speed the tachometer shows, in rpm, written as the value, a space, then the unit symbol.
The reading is 525 rpm
